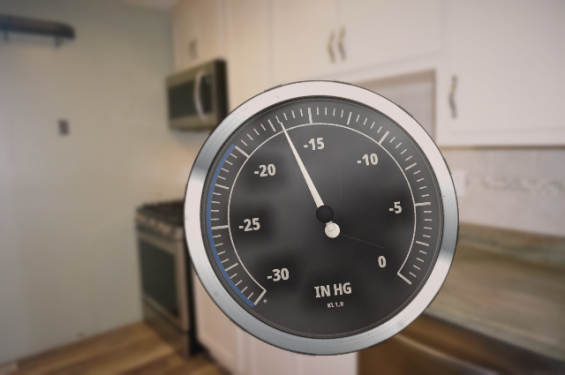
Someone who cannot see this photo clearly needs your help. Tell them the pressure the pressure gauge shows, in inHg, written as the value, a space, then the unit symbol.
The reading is -17 inHg
